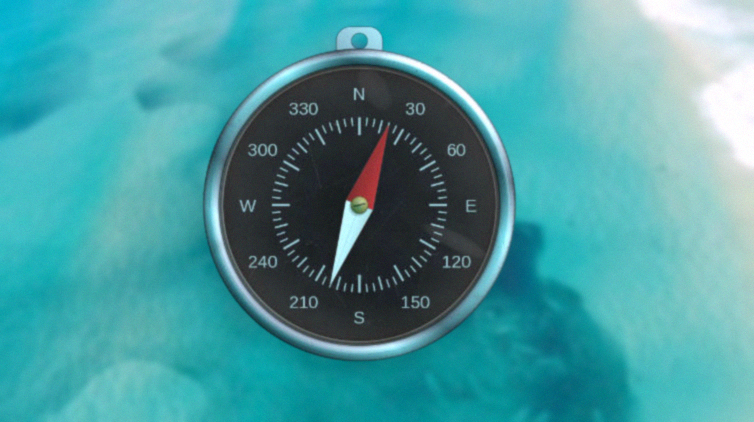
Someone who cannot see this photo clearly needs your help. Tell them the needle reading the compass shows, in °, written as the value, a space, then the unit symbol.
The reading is 20 °
